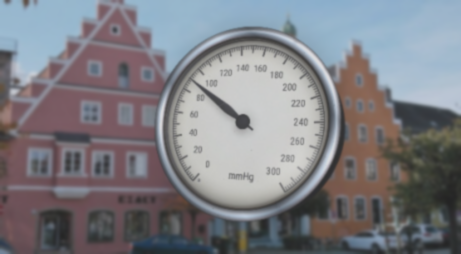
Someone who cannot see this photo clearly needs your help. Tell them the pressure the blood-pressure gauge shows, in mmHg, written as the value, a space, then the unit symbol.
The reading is 90 mmHg
